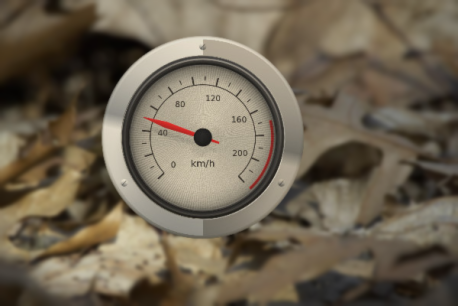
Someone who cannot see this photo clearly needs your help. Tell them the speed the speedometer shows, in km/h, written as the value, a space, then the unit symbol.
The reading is 50 km/h
